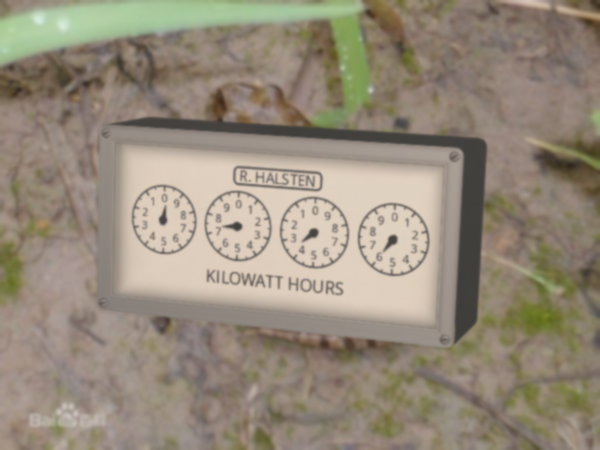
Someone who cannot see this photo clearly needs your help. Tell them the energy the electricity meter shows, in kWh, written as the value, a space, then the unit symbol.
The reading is 9736 kWh
